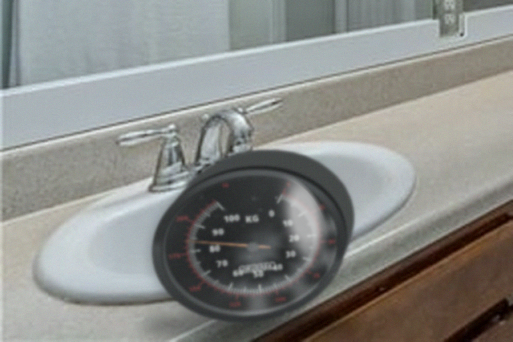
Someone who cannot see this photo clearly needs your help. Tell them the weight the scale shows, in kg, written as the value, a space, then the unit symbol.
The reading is 85 kg
